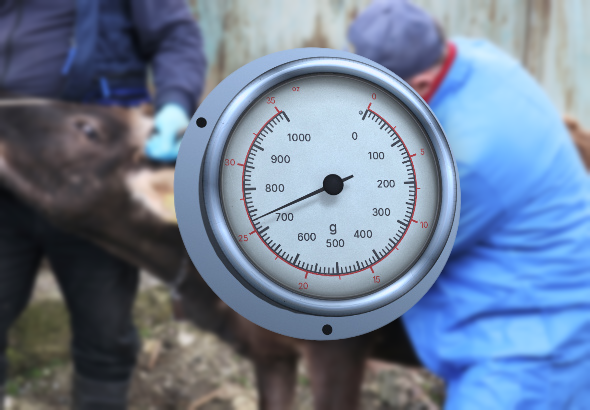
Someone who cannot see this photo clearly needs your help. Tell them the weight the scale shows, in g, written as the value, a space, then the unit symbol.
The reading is 730 g
